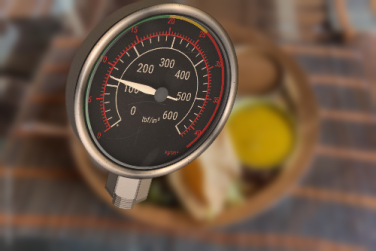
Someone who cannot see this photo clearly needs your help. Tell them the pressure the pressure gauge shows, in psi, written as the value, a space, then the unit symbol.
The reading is 120 psi
